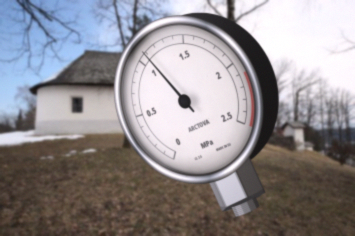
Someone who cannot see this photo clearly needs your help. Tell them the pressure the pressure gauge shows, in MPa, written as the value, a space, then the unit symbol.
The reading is 1.1 MPa
